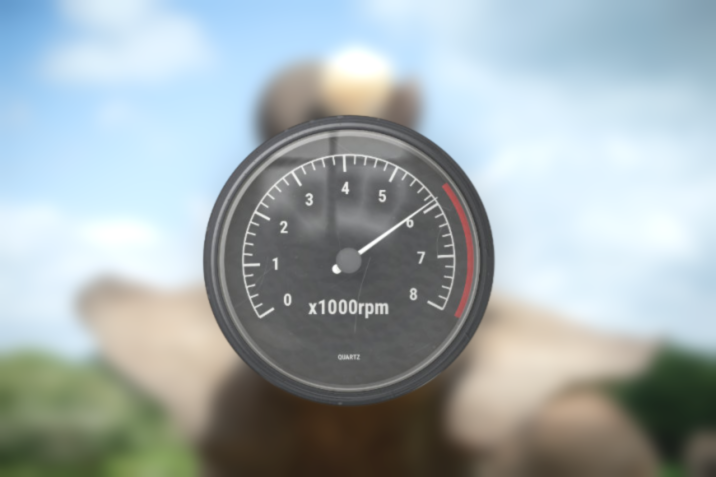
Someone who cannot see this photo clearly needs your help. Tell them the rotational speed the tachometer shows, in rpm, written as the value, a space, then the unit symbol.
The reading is 5900 rpm
